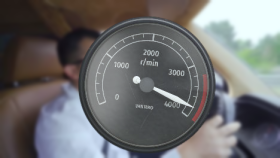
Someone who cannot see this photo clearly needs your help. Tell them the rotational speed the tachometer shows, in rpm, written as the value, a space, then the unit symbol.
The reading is 3800 rpm
